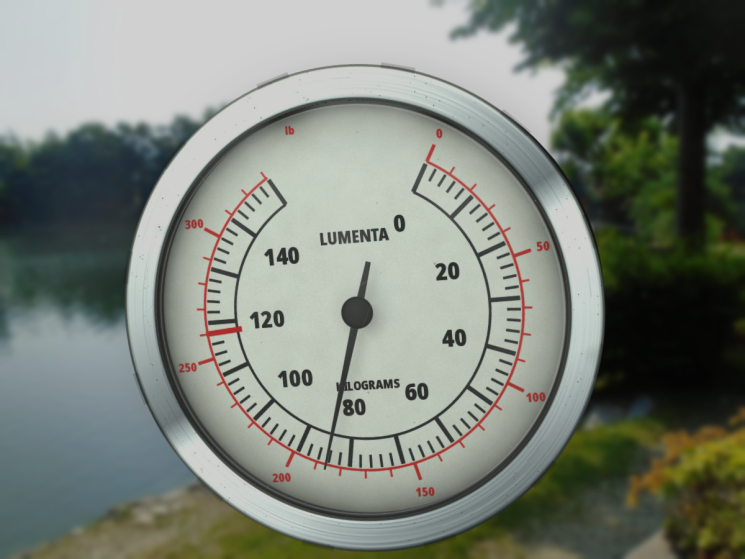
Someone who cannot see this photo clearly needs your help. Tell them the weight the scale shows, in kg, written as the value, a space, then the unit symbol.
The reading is 84 kg
